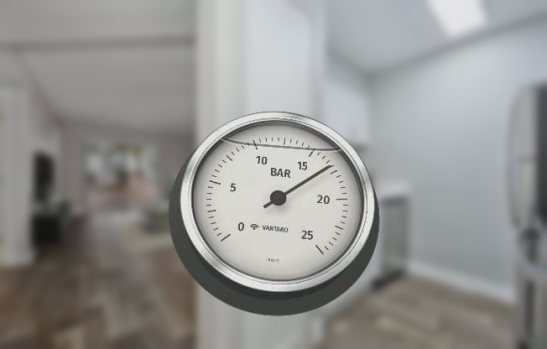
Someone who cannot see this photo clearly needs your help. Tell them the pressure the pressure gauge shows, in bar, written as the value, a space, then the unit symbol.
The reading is 17 bar
